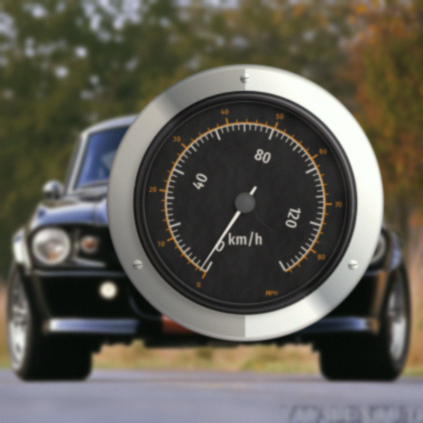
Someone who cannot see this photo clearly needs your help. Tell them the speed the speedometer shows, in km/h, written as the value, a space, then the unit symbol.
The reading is 2 km/h
